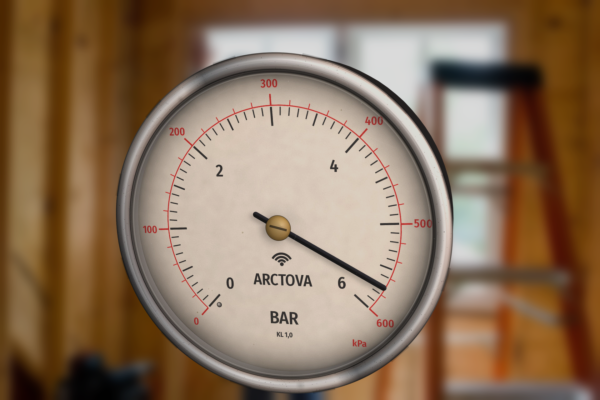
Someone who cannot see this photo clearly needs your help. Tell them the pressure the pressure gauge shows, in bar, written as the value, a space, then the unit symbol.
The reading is 5.7 bar
